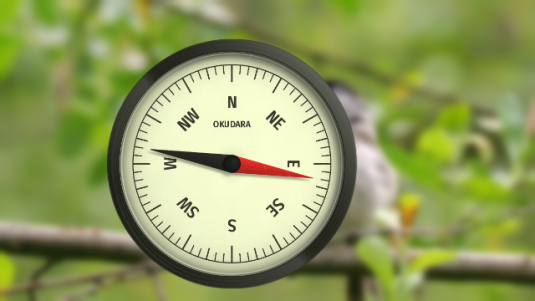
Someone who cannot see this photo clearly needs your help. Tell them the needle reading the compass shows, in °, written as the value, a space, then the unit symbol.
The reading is 100 °
